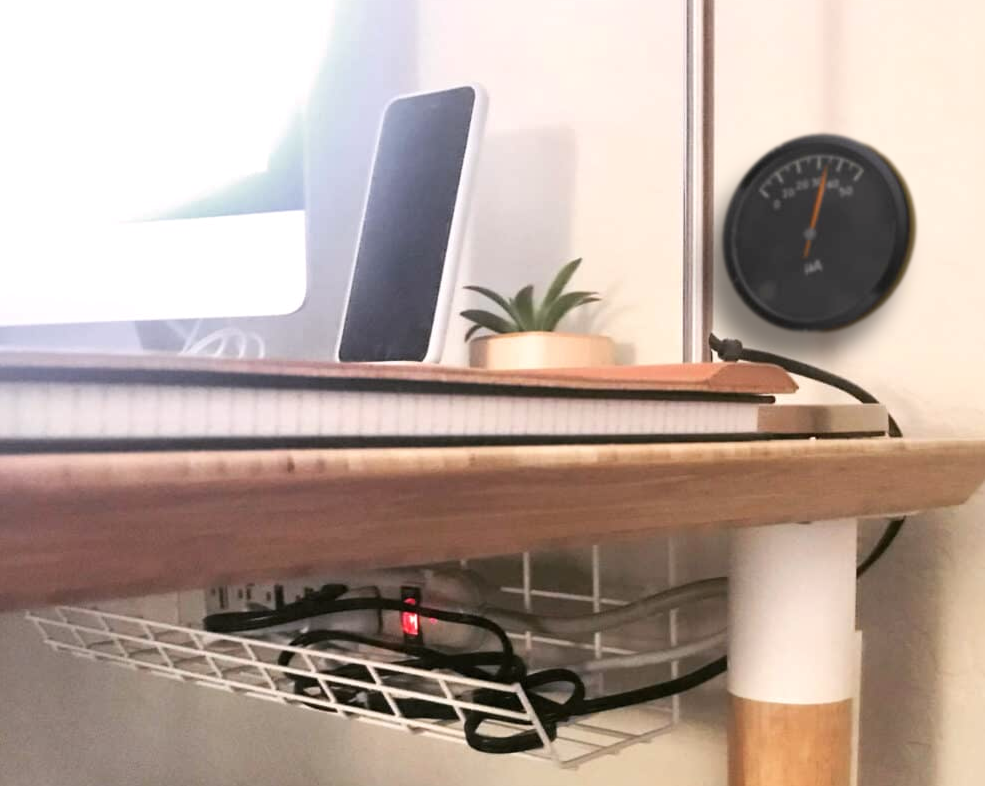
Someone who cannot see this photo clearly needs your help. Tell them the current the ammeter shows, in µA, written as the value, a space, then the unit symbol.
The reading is 35 µA
